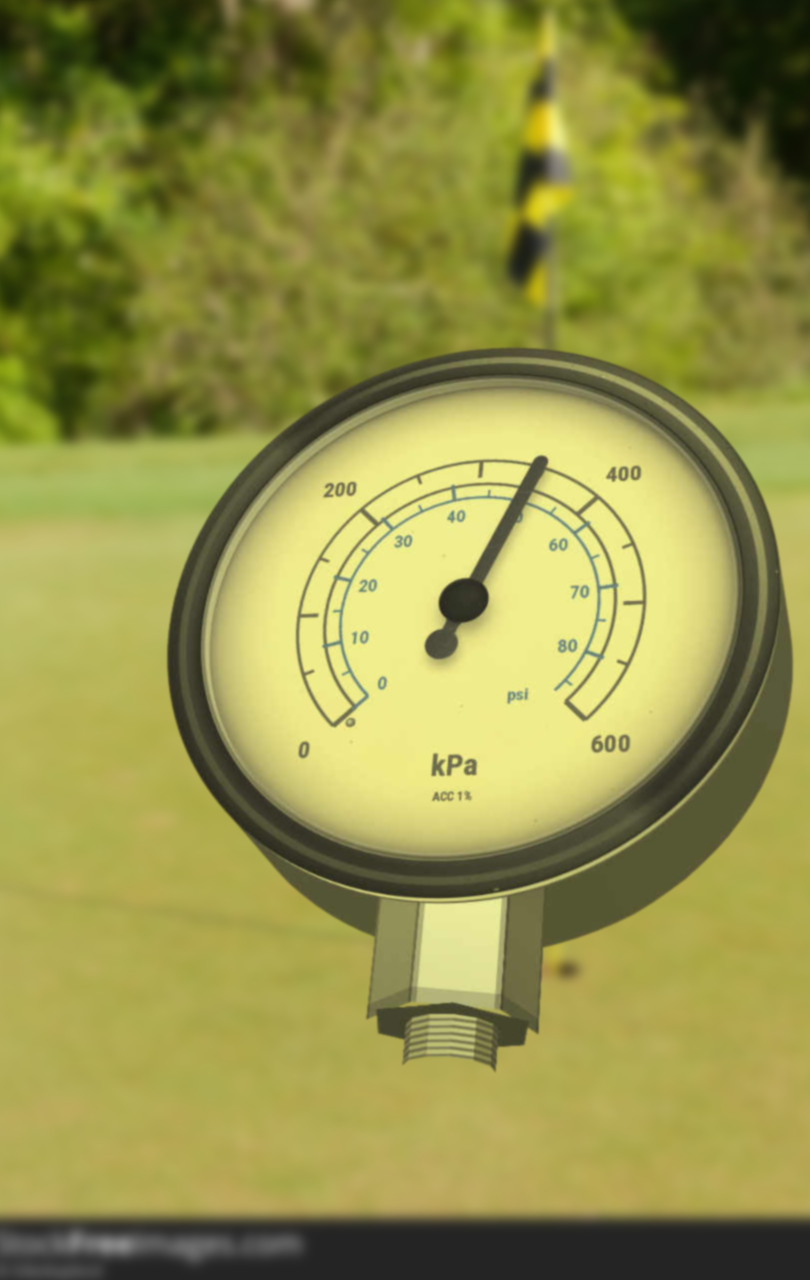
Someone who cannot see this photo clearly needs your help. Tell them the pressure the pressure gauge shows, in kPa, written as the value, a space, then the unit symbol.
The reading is 350 kPa
